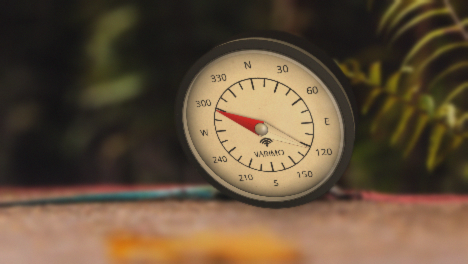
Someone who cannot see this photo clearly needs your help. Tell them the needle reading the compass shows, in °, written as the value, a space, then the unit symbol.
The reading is 300 °
